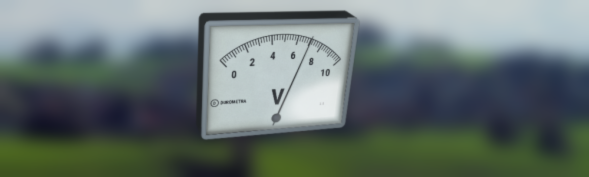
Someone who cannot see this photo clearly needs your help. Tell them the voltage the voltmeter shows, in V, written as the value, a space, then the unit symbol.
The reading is 7 V
